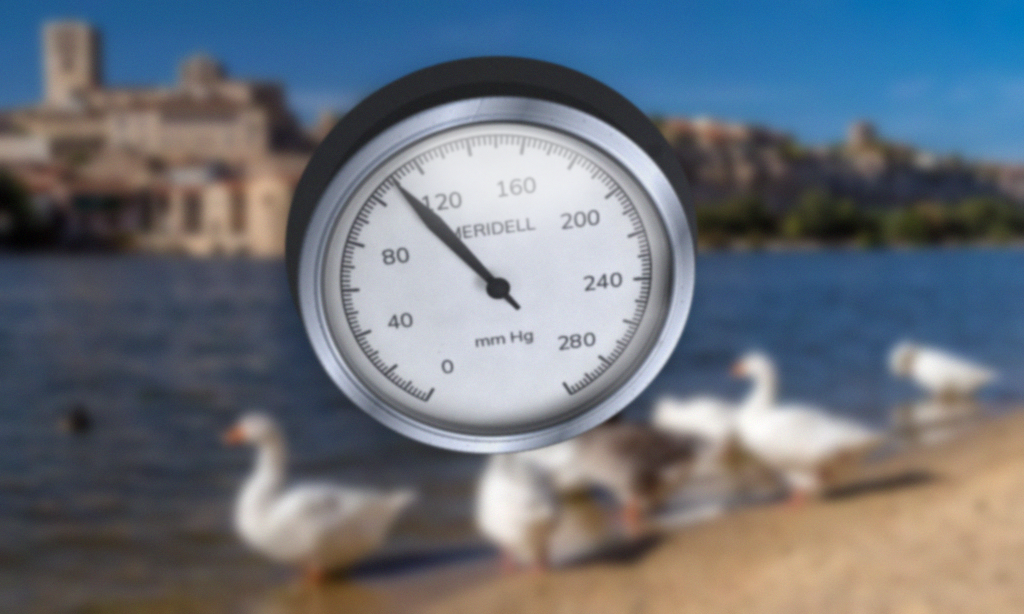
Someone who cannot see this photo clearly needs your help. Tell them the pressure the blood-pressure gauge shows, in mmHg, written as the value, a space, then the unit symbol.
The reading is 110 mmHg
